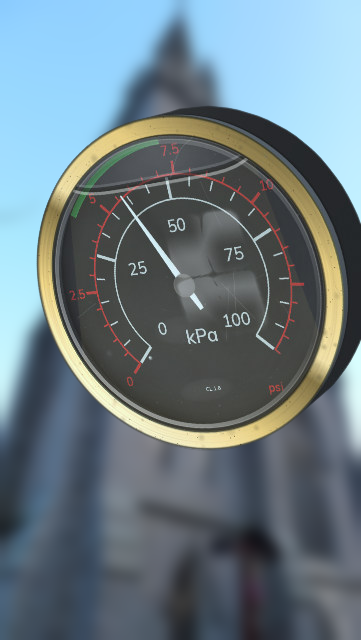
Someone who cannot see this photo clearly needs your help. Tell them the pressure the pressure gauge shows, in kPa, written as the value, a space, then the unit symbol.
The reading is 40 kPa
